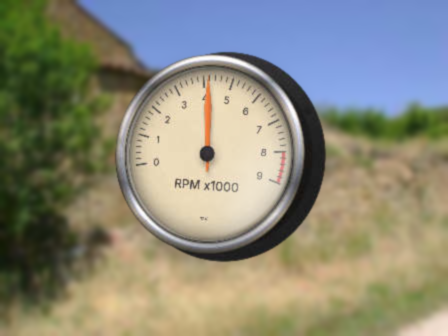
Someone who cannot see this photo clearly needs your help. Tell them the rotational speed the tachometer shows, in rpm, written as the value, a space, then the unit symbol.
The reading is 4200 rpm
